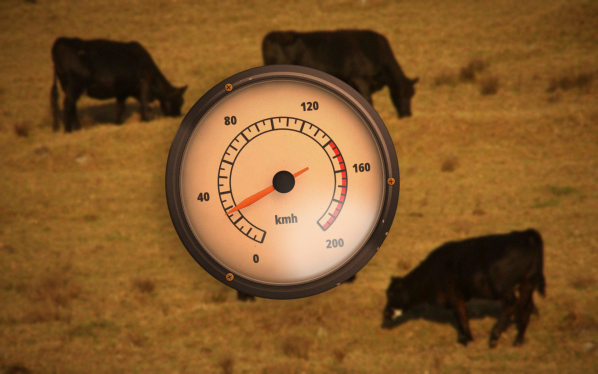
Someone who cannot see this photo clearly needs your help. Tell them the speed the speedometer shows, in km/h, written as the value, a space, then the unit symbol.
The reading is 27.5 km/h
